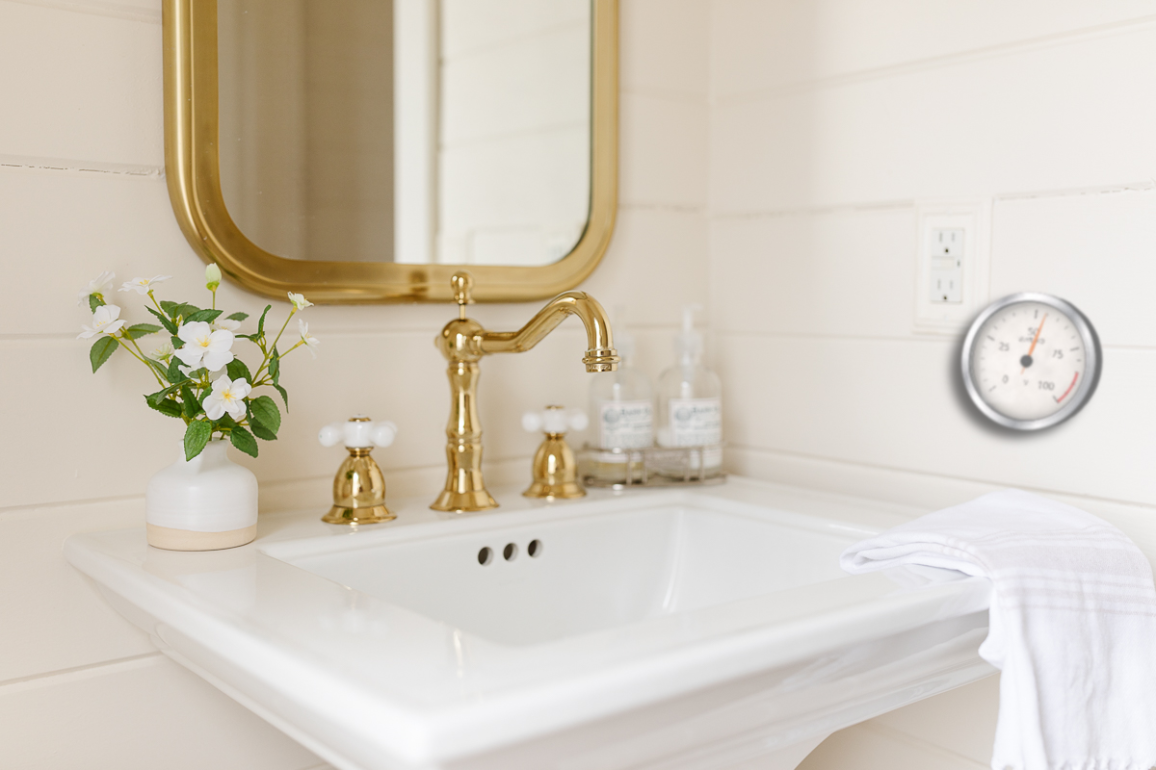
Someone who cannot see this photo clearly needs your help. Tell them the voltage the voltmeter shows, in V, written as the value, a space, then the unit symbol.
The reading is 55 V
